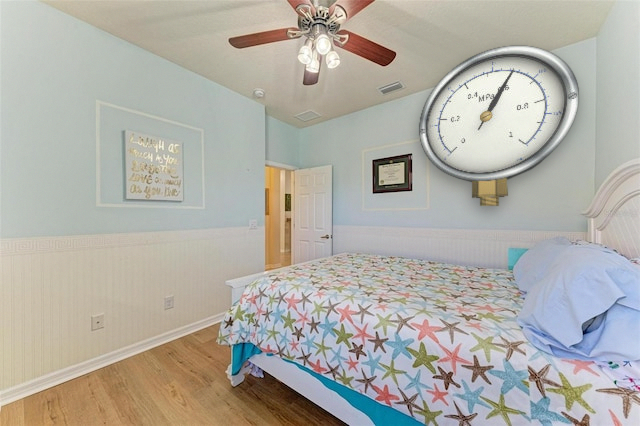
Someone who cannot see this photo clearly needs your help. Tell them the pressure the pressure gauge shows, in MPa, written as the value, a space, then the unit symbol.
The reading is 0.6 MPa
